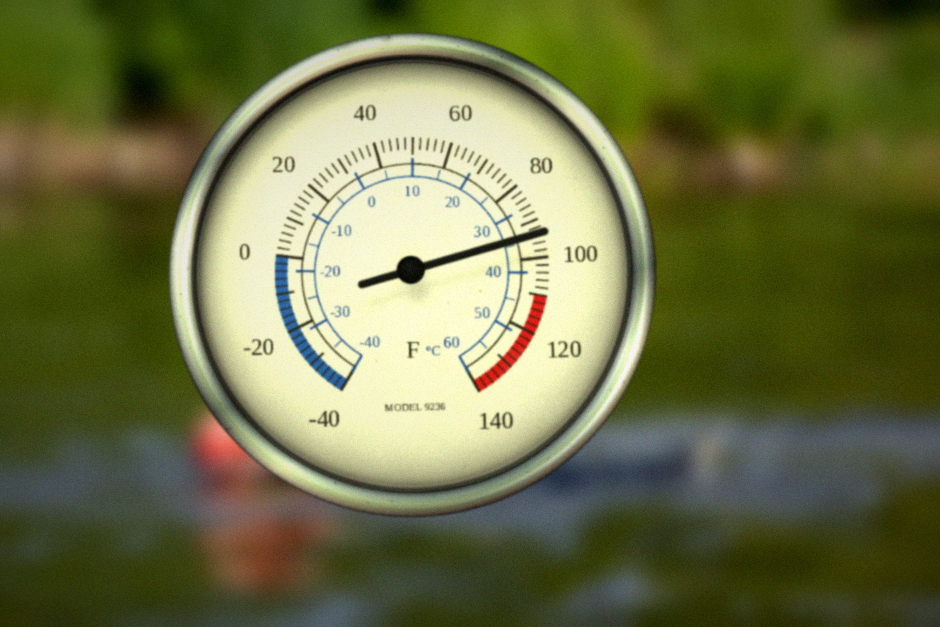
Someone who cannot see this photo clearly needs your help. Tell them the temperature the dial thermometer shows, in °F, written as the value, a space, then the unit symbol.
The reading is 94 °F
